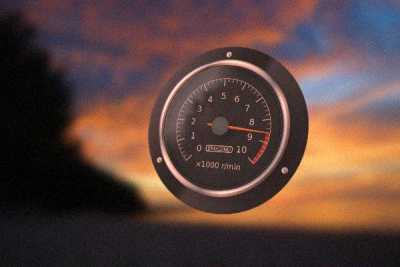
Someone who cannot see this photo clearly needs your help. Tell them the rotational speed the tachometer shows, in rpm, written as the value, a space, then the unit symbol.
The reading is 8600 rpm
